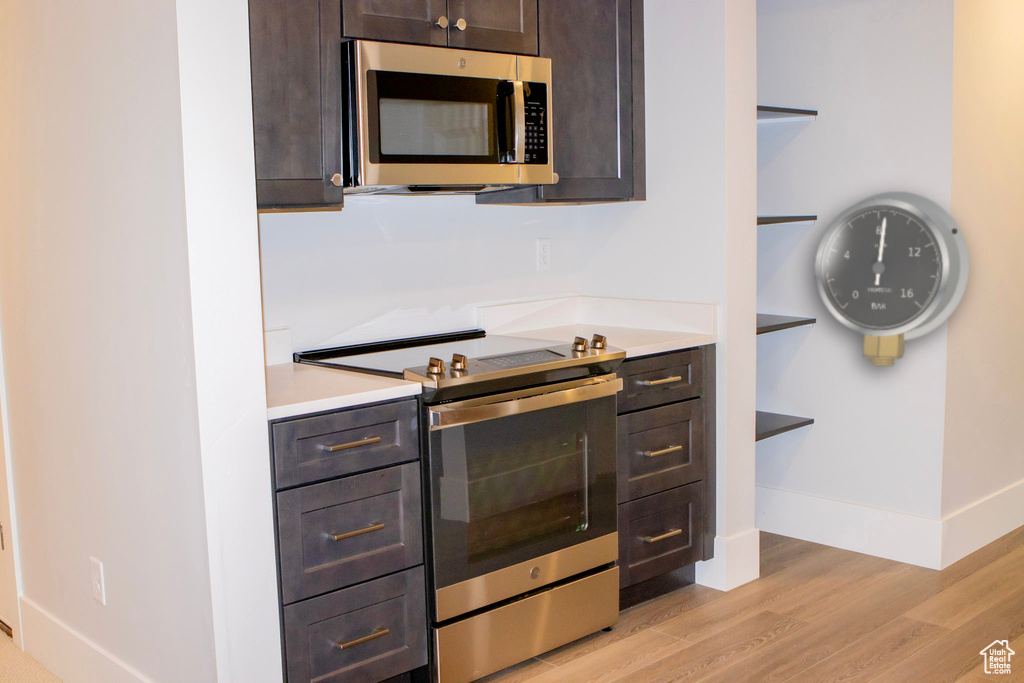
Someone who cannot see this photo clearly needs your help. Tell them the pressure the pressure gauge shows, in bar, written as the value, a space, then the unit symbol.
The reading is 8.5 bar
